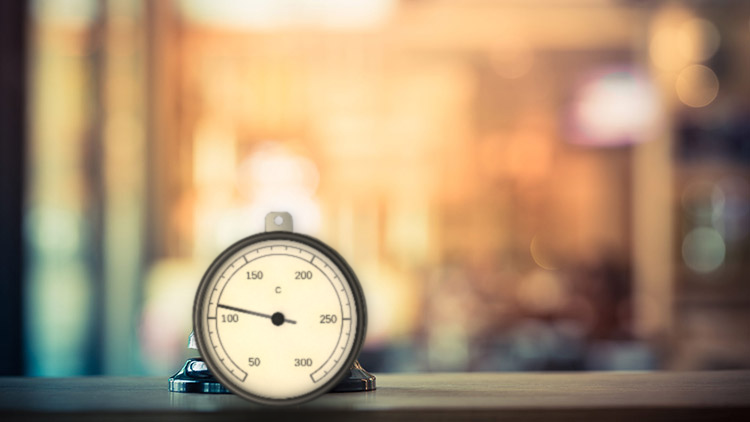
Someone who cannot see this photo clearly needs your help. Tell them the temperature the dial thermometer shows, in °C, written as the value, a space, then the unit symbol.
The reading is 110 °C
